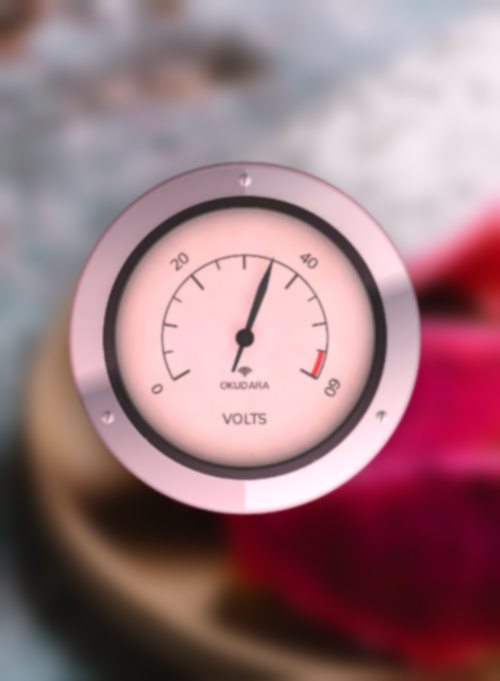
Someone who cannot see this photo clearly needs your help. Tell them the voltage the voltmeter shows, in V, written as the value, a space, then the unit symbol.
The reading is 35 V
